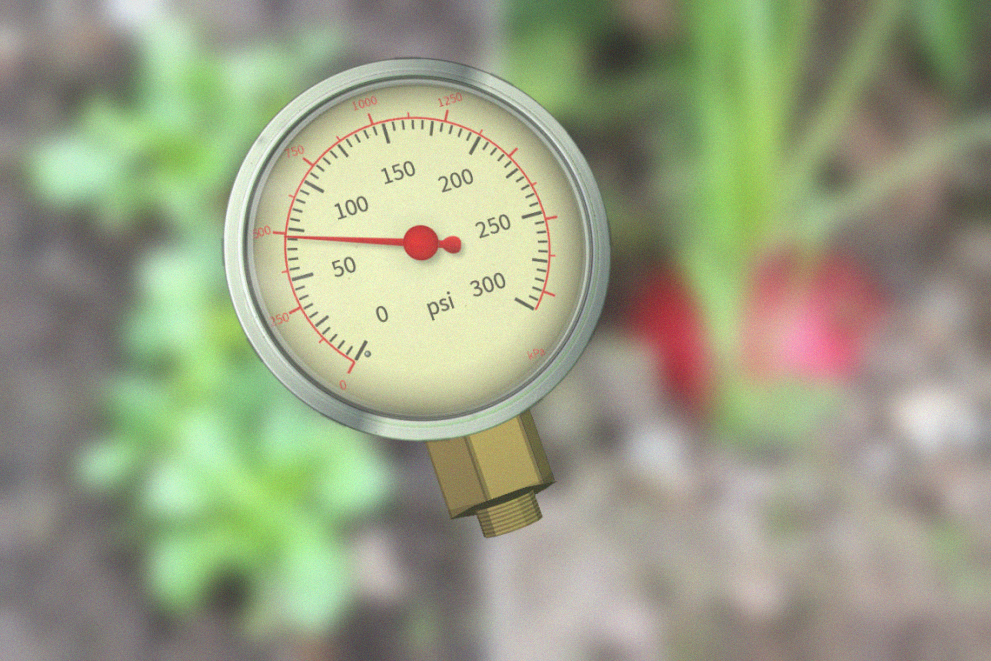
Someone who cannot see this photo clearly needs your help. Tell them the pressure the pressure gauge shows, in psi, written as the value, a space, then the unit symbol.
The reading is 70 psi
